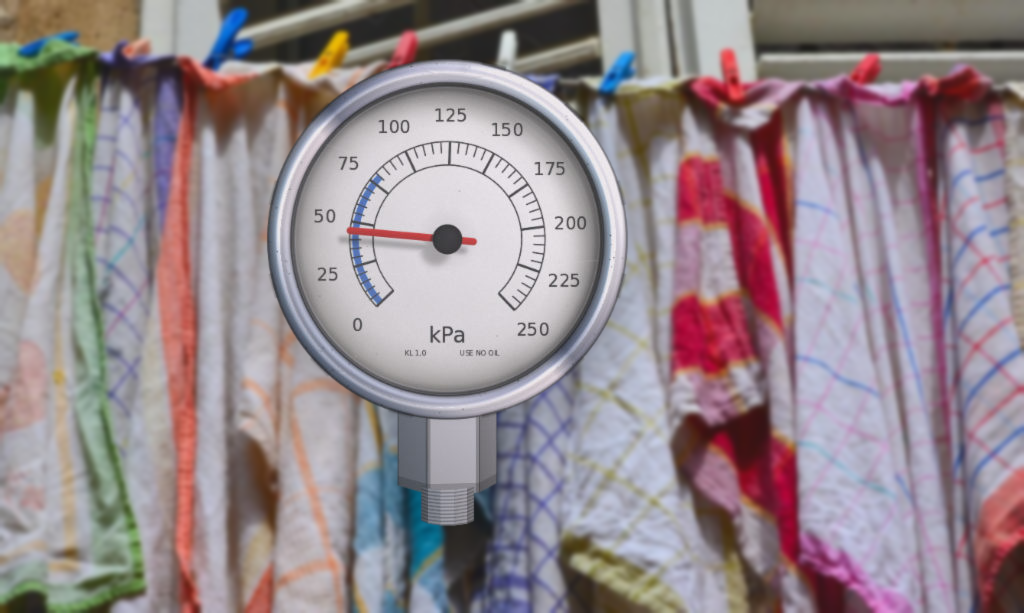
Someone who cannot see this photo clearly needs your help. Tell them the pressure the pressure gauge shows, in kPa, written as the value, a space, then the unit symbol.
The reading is 45 kPa
